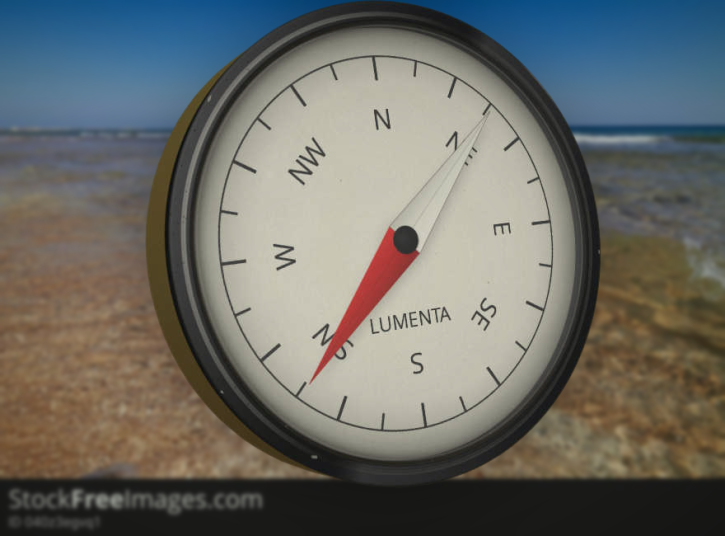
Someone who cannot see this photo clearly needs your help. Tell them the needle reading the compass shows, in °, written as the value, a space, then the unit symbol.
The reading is 225 °
